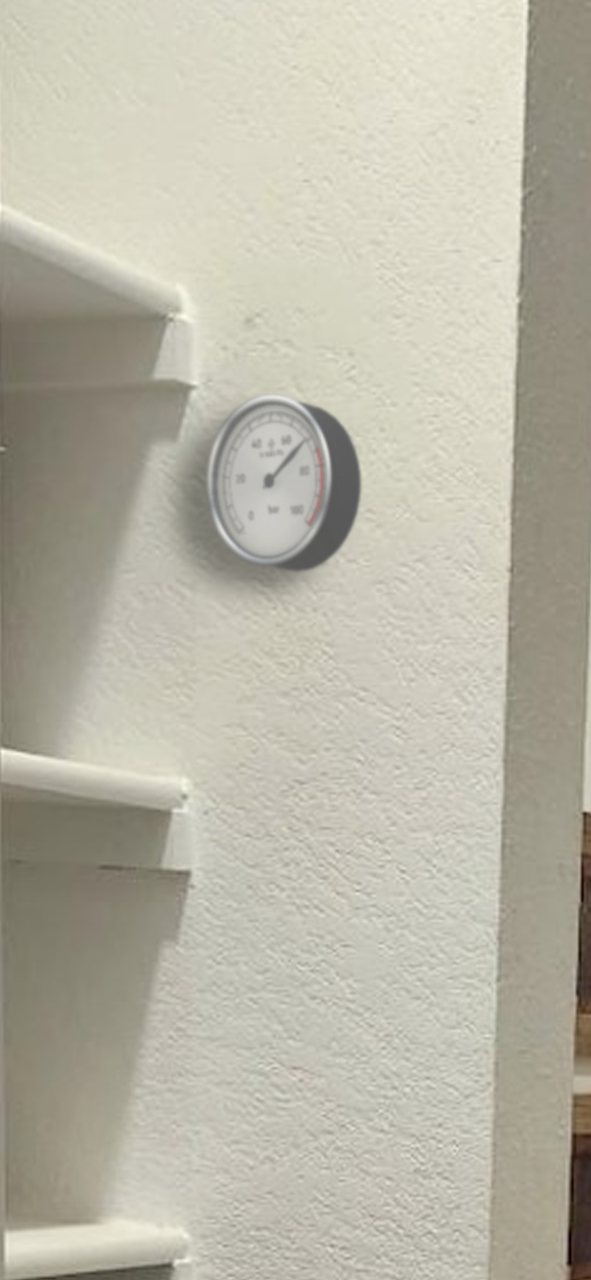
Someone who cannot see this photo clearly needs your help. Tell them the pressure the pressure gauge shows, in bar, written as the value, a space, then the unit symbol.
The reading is 70 bar
